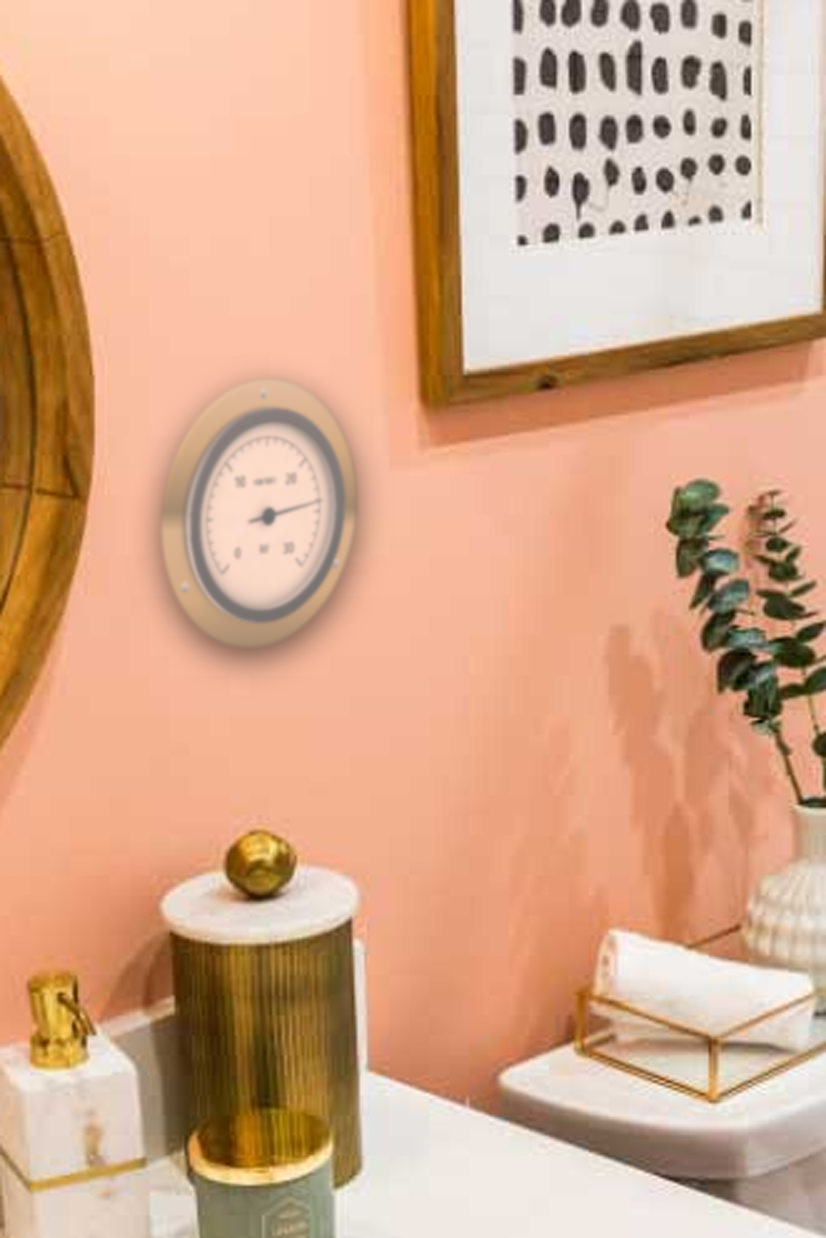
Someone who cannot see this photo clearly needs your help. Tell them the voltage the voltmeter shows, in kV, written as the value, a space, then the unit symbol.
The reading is 24 kV
